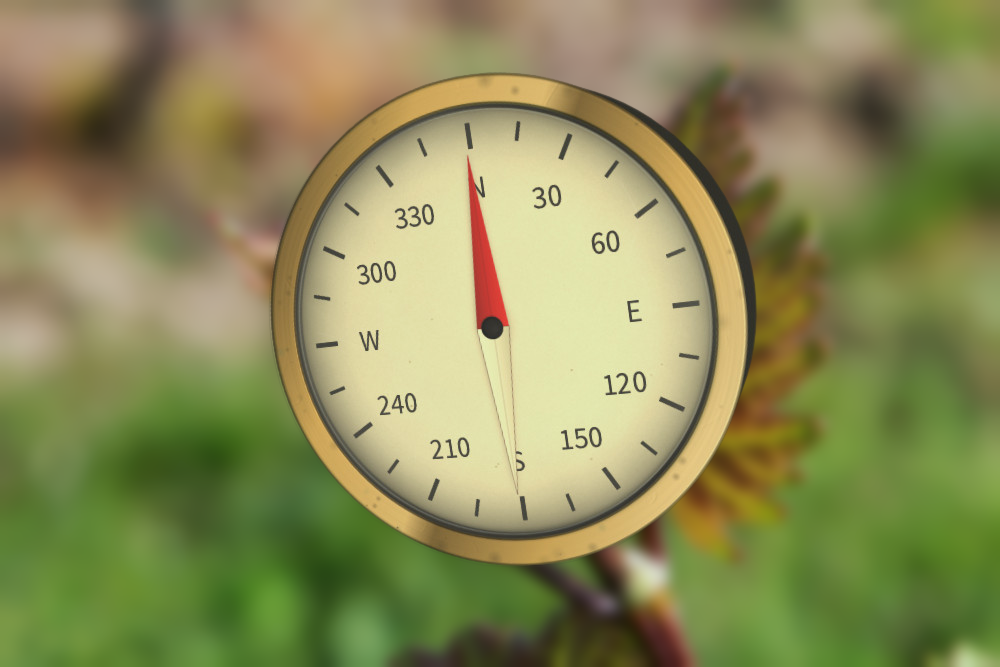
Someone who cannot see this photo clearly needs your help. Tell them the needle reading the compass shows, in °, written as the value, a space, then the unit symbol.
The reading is 0 °
